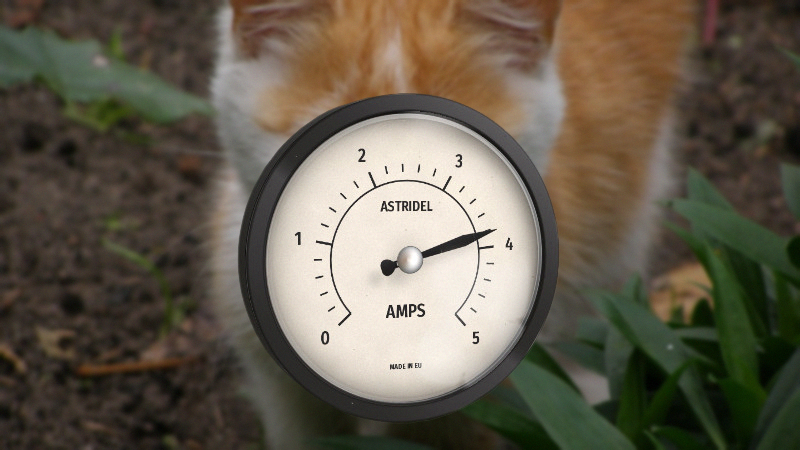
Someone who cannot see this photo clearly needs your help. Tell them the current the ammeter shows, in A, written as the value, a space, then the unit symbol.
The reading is 3.8 A
